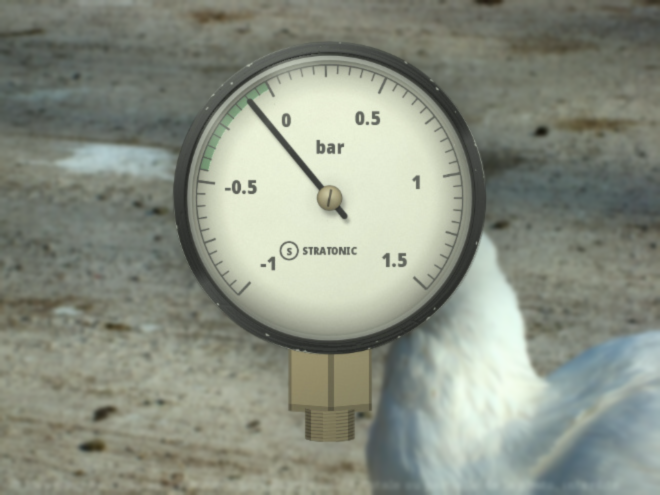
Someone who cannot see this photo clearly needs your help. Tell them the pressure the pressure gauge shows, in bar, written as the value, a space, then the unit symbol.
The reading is -0.1 bar
